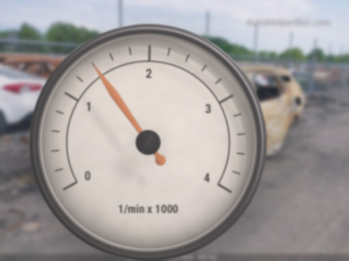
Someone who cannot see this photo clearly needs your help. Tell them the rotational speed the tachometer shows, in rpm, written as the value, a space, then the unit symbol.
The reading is 1400 rpm
